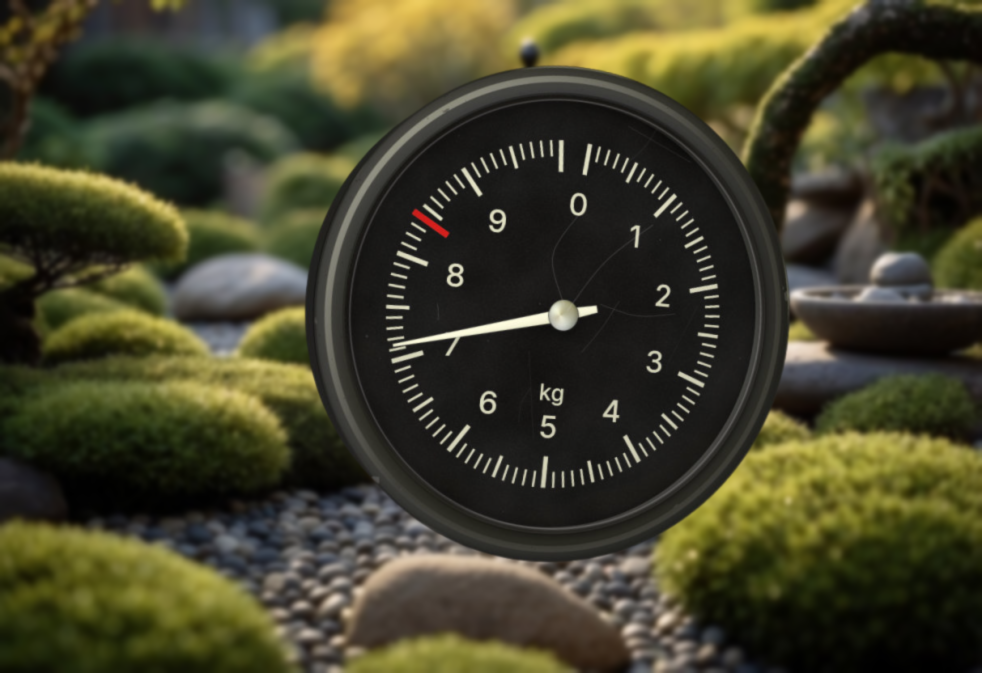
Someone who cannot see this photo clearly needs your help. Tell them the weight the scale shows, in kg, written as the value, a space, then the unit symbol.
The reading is 7.15 kg
